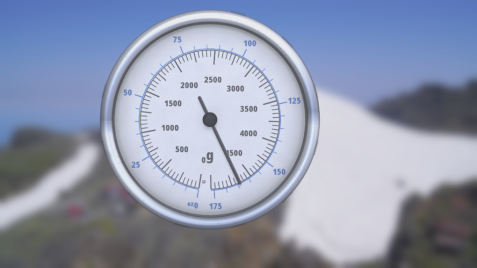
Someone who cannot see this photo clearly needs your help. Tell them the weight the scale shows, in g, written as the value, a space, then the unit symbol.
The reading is 4650 g
